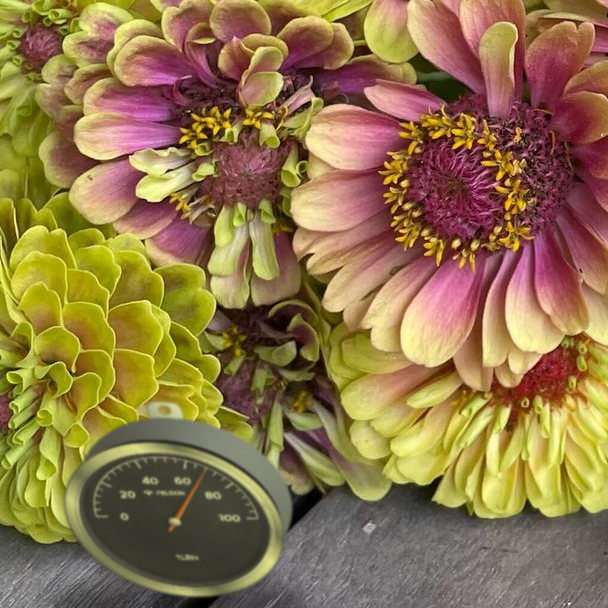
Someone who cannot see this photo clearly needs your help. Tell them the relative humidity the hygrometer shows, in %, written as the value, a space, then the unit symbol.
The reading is 68 %
